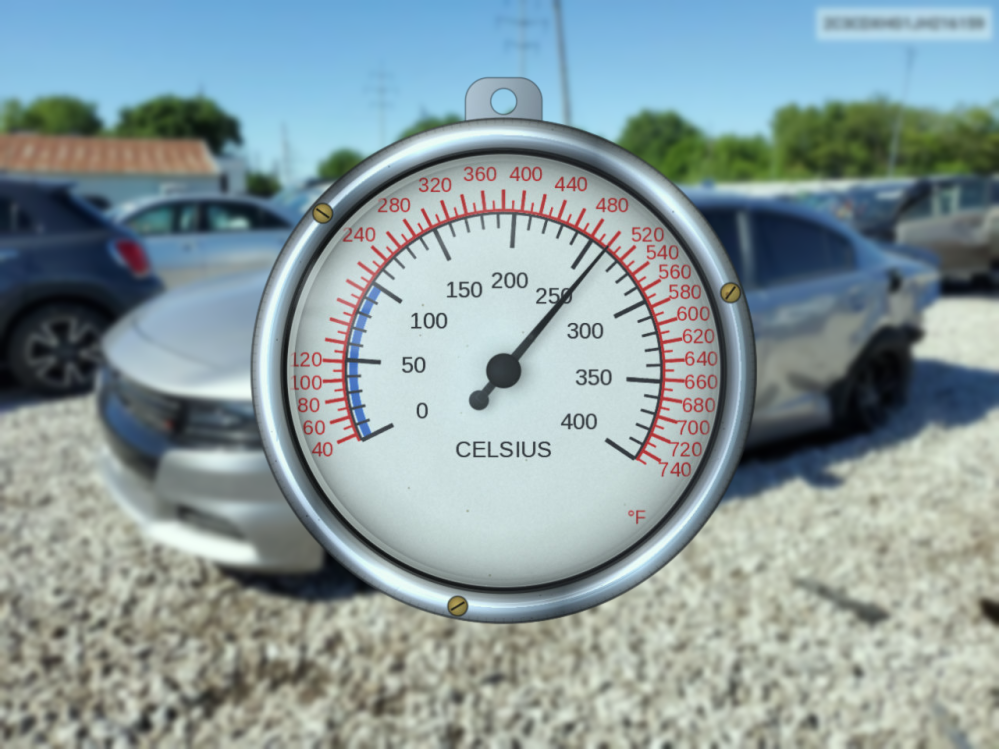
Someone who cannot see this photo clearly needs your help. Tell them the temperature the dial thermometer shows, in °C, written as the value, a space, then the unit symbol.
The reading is 260 °C
